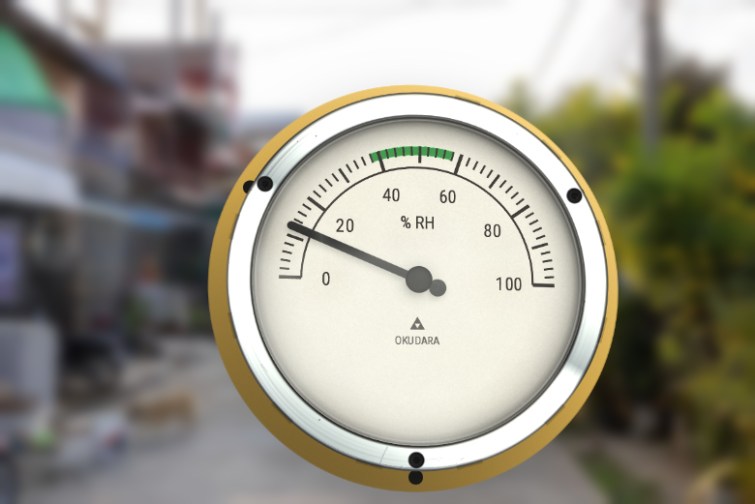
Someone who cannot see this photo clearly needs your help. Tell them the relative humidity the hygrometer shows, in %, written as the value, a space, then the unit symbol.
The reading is 12 %
